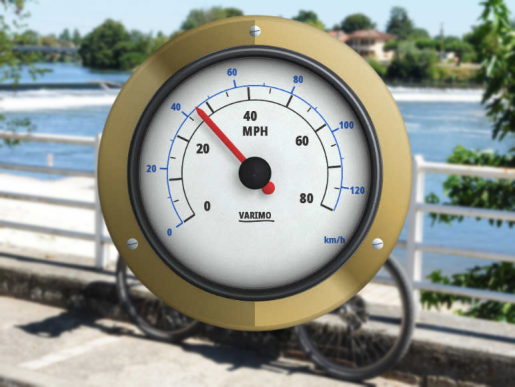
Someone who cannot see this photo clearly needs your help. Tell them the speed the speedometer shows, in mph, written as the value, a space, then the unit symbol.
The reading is 27.5 mph
